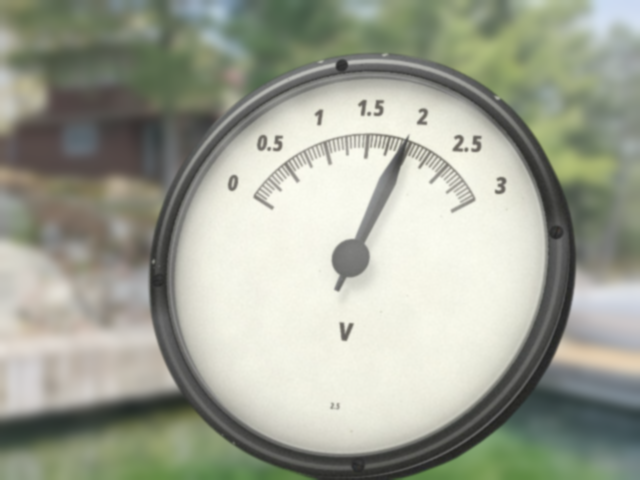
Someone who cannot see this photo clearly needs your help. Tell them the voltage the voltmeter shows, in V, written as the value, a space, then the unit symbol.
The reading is 2 V
